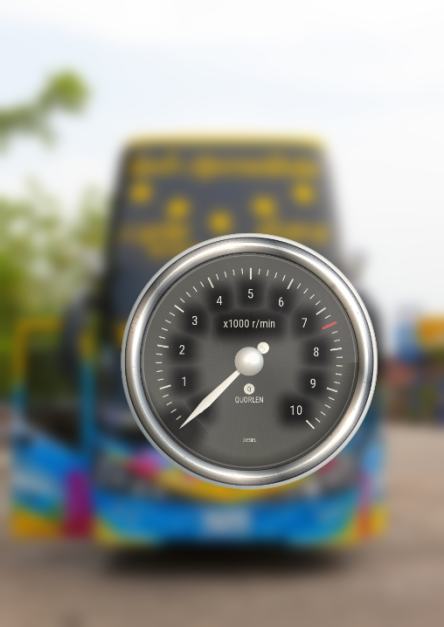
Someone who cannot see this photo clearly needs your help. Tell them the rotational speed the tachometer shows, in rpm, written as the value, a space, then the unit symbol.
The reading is 0 rpm
